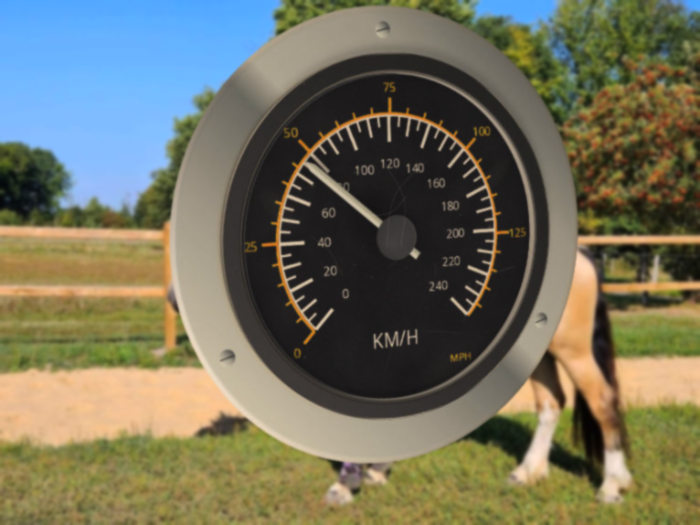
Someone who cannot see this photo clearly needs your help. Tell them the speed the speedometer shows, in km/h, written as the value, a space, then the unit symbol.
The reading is 75 km/h
